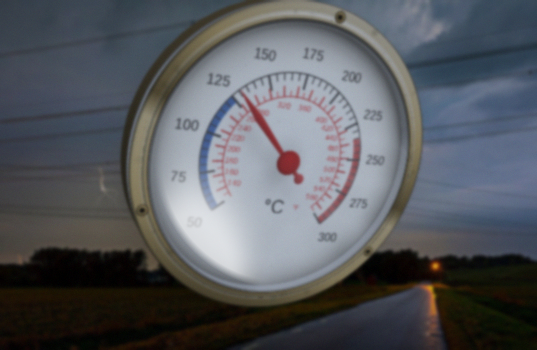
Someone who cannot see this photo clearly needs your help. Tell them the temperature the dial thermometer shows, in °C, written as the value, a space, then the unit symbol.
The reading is 130 °C
